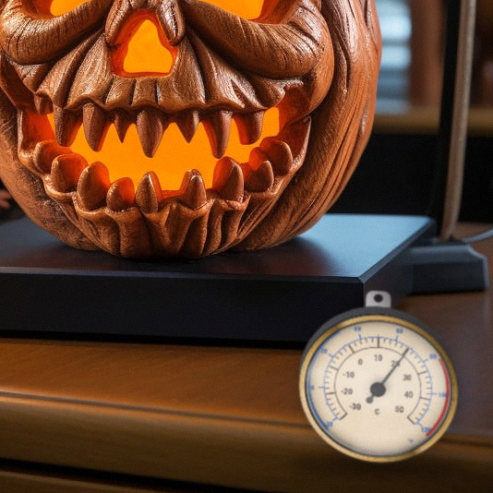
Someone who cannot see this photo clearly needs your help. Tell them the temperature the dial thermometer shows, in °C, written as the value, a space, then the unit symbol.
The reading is 20 °C
